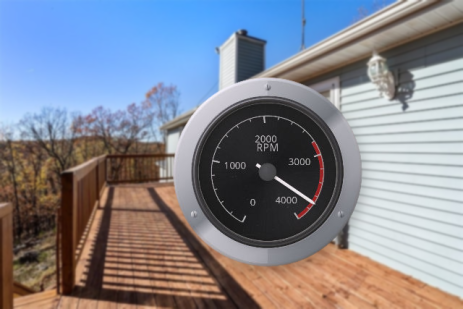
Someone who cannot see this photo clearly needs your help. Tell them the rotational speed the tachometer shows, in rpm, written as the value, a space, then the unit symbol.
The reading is 3700 rpm
